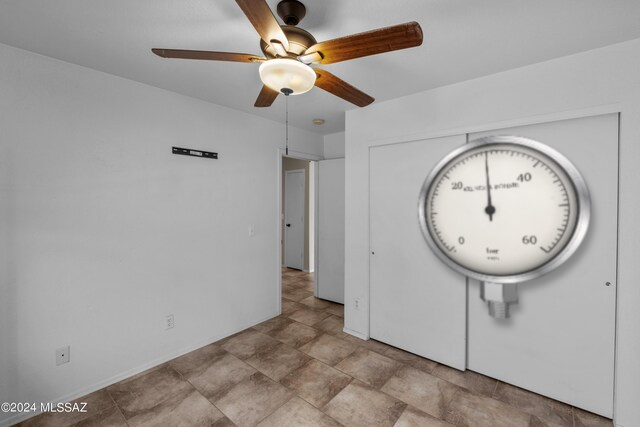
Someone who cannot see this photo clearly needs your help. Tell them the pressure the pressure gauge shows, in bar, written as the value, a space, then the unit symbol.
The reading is 30 bar
